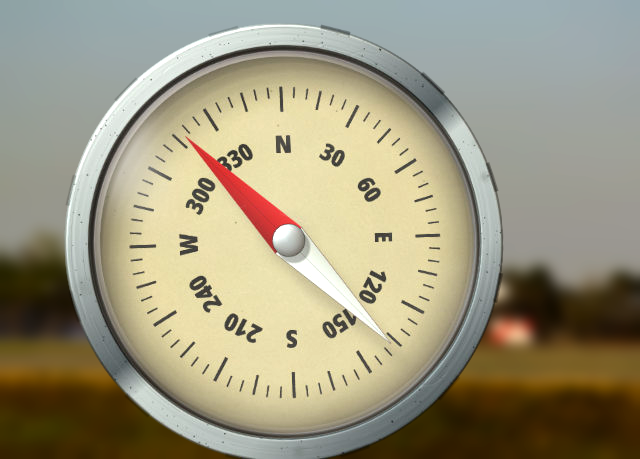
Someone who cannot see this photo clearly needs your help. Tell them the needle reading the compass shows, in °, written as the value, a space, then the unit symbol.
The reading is 317.5 °
